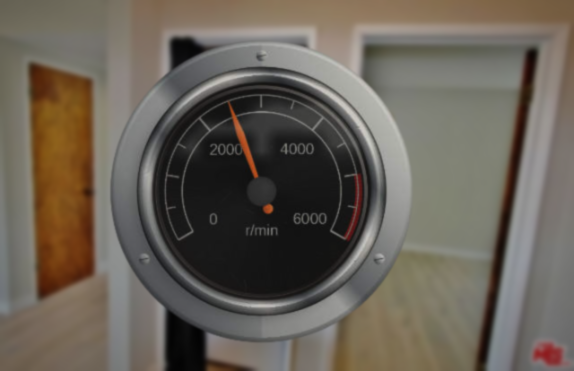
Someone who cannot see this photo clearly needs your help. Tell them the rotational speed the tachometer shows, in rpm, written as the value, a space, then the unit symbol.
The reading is 2500 rpm
